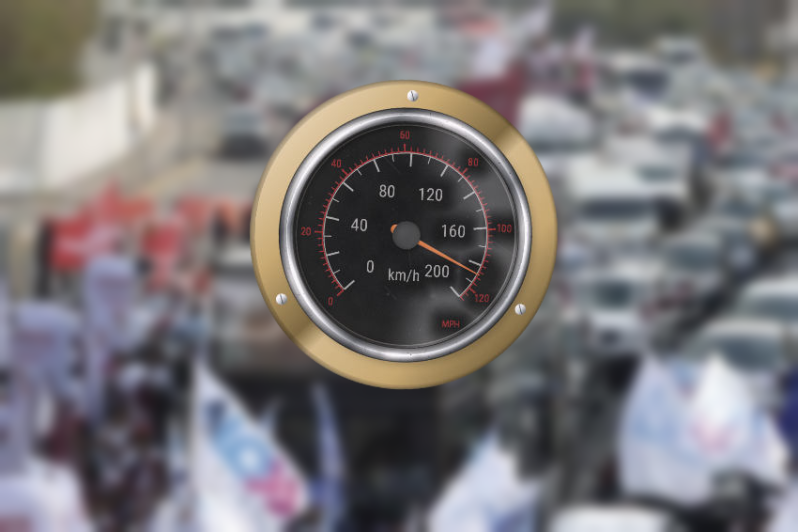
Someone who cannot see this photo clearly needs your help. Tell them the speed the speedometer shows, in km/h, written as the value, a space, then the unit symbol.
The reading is 185 km/h
